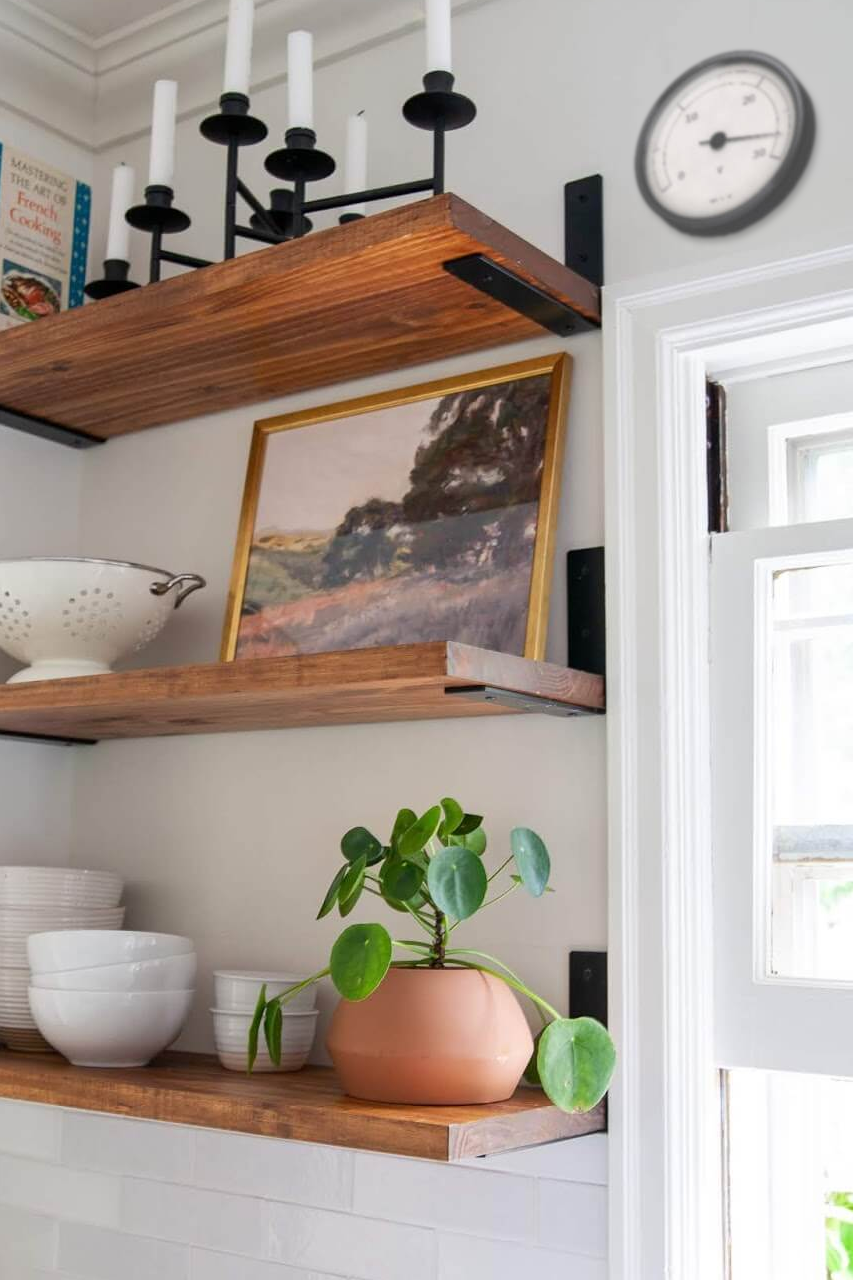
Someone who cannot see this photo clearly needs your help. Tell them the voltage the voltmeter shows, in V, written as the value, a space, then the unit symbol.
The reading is 27.5 V
